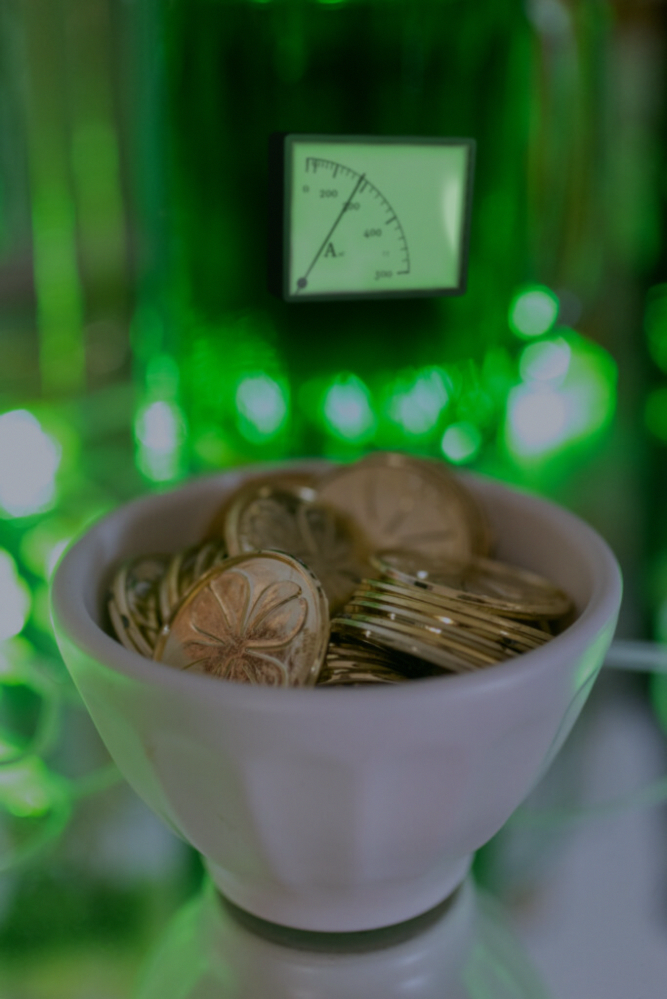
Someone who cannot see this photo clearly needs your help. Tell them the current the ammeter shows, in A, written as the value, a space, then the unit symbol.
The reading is 280 A
